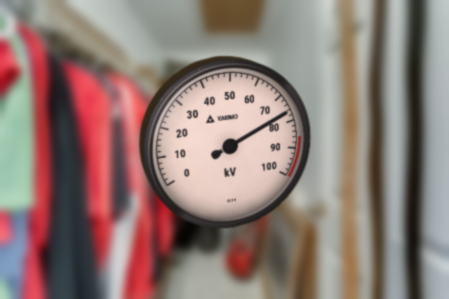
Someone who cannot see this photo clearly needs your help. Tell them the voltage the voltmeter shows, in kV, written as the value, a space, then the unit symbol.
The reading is 76 kV
